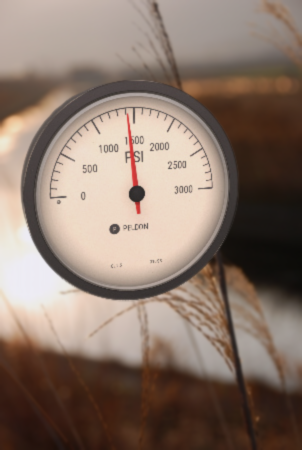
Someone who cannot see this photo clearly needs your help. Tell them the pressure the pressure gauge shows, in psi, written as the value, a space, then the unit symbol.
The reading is 1400 psi
